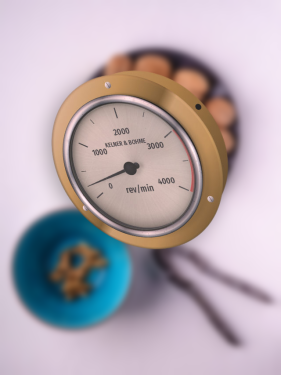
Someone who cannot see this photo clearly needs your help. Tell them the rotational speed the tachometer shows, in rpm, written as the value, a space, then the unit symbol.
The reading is 250 rpm
